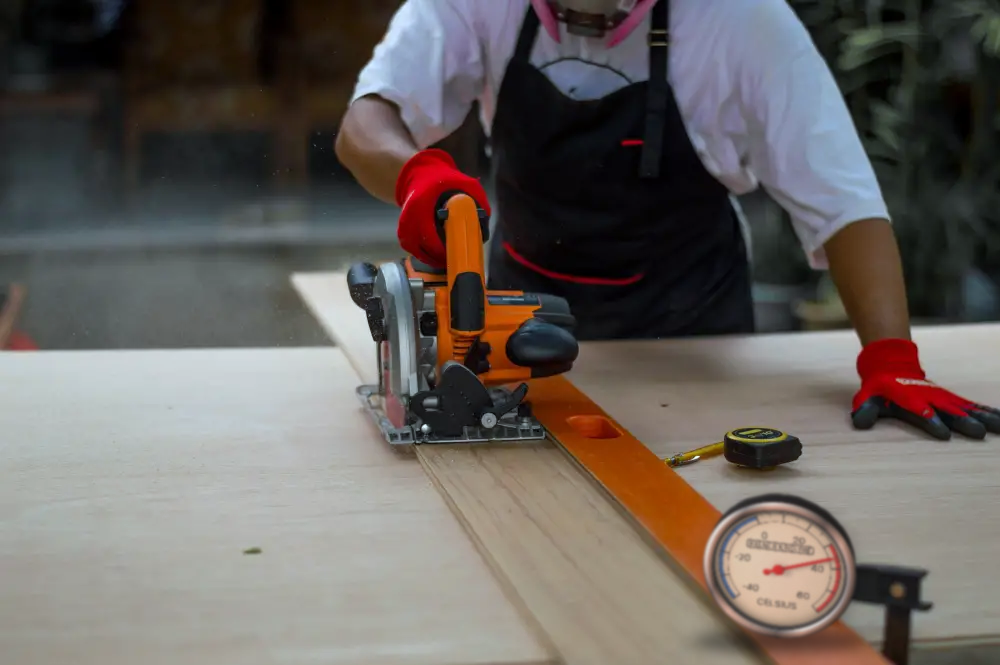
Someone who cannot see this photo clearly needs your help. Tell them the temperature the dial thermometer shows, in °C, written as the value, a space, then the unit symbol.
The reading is 35 °C
